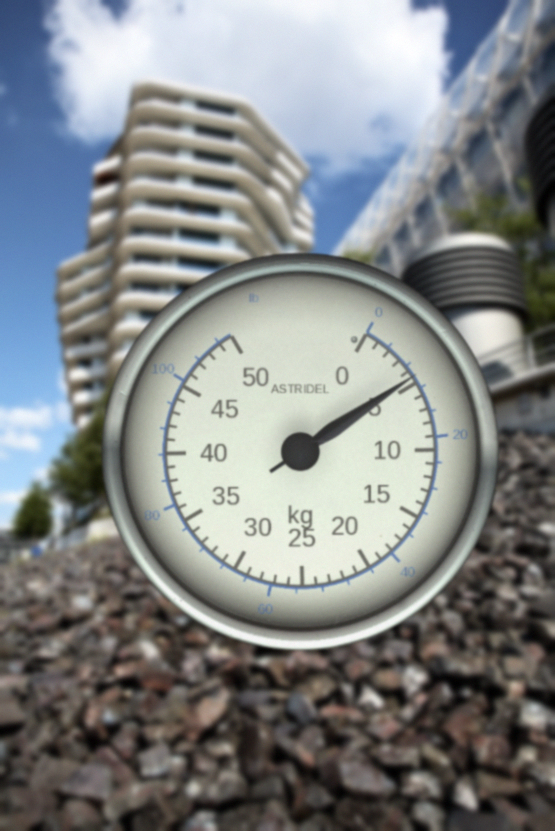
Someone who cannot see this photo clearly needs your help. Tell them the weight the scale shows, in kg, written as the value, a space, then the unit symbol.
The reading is 4.5 kg
